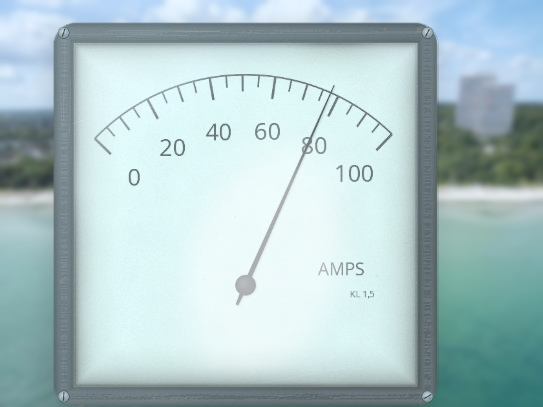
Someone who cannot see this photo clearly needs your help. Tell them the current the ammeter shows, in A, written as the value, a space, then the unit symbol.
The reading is 77.5 A
